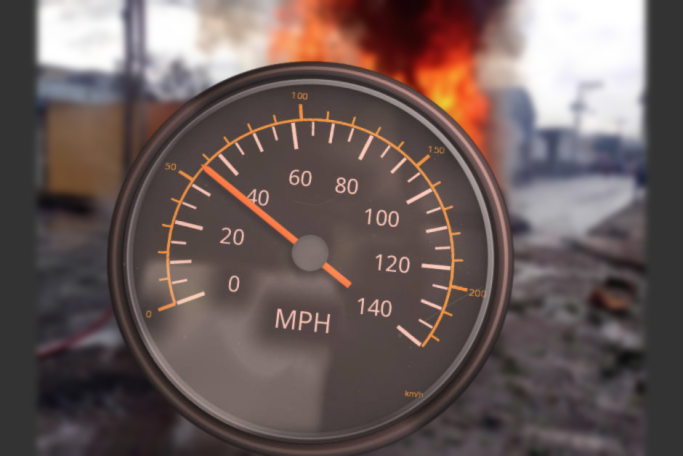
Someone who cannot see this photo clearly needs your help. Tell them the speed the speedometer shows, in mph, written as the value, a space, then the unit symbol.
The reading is 35 mph
